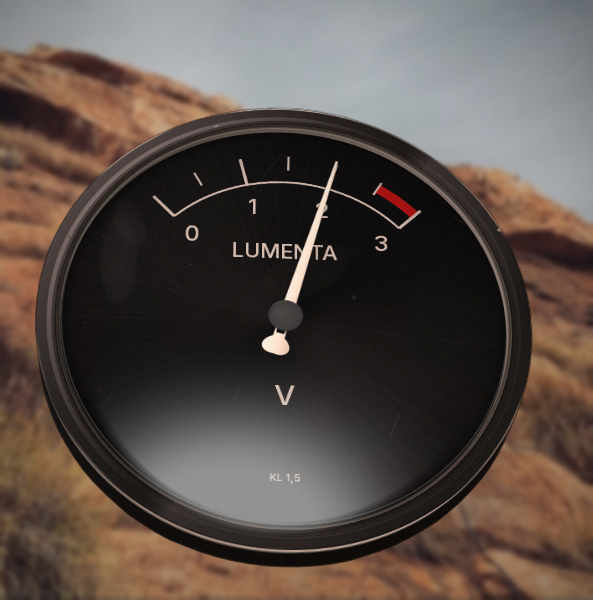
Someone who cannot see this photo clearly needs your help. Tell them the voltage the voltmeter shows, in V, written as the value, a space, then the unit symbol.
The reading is 2 V
